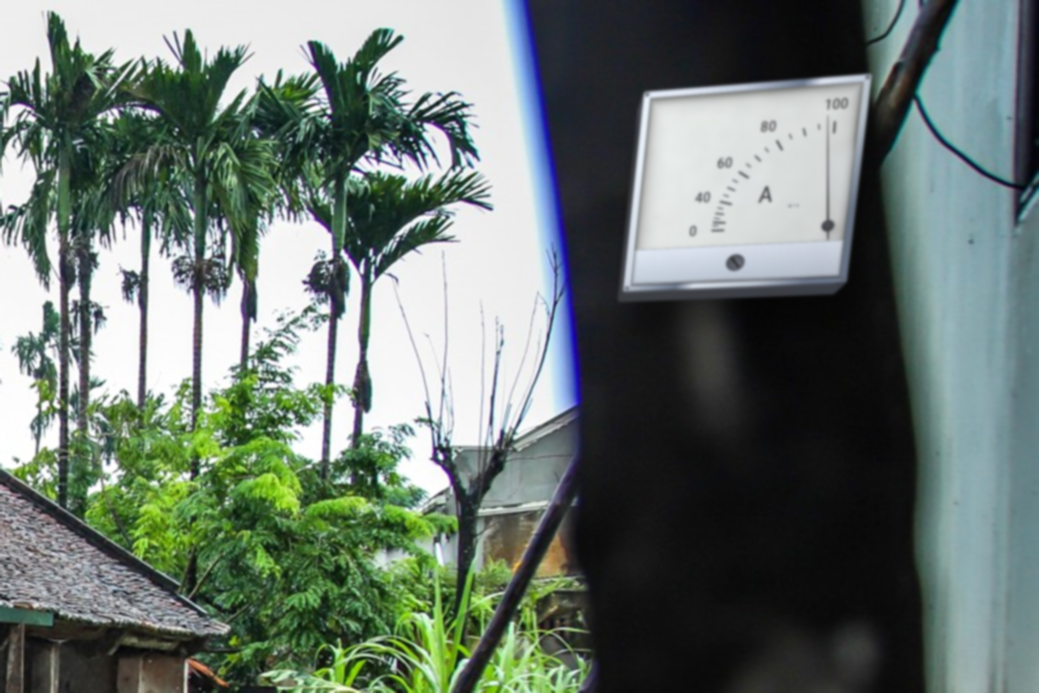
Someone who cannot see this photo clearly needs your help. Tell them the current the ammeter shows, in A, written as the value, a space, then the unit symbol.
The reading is 97.5 A
